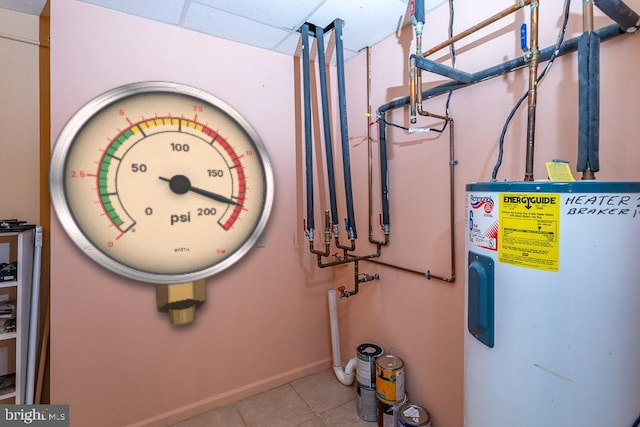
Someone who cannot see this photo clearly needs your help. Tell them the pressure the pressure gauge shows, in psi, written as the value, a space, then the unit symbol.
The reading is 180 psi
